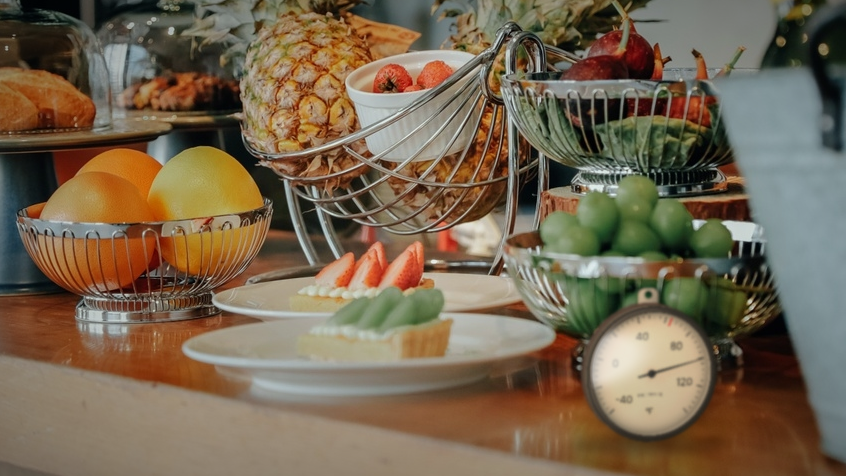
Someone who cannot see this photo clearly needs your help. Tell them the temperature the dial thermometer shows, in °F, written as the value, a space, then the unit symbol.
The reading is 100 °F
